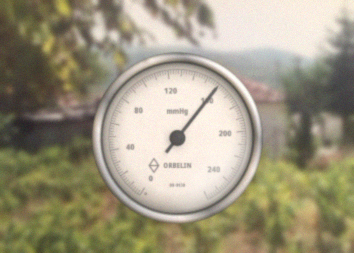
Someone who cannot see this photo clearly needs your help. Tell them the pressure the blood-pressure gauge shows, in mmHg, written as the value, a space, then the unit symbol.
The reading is 160 mmHg
